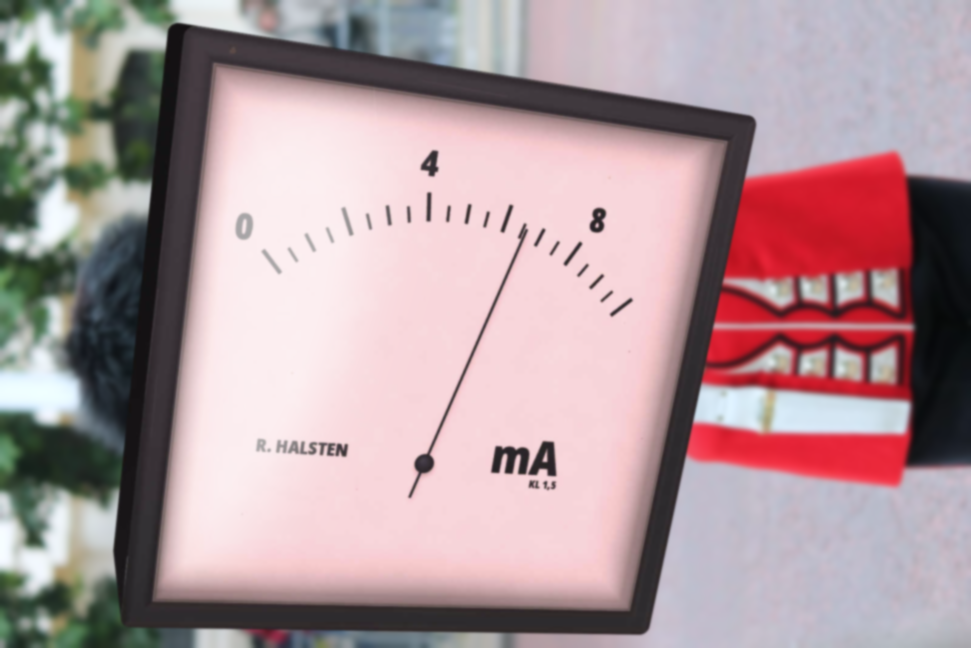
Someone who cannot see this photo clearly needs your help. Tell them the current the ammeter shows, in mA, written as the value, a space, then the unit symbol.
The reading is 6.5 mA
